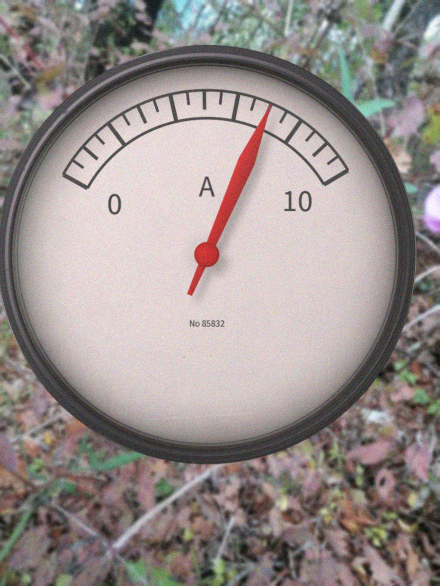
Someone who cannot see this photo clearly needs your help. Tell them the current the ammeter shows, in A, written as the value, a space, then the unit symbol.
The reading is 7 A
